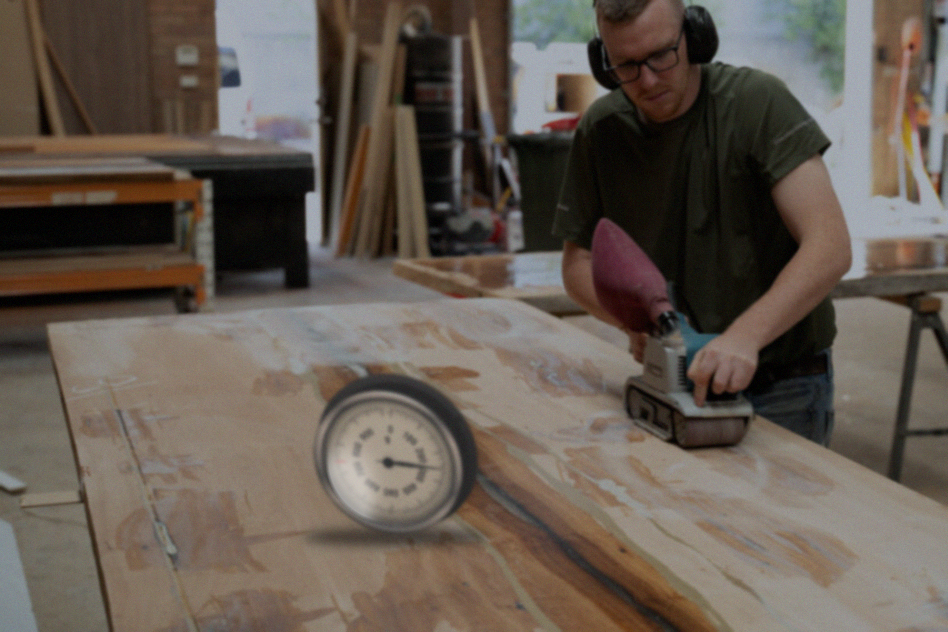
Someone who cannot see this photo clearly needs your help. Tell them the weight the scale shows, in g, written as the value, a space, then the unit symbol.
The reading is 250 g
